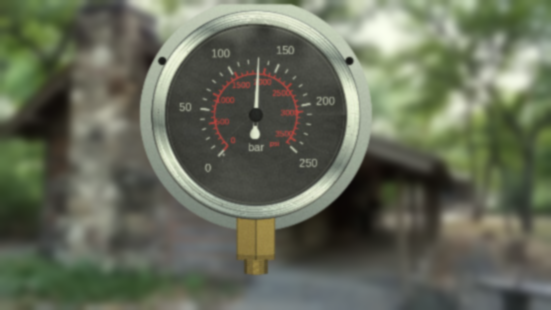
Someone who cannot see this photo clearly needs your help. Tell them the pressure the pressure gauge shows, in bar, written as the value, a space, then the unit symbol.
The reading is 130 bar
